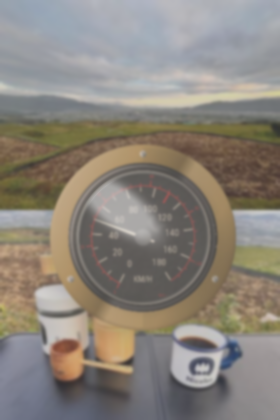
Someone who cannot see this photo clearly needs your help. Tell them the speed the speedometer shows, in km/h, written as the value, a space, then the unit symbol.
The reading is 50 km/h
